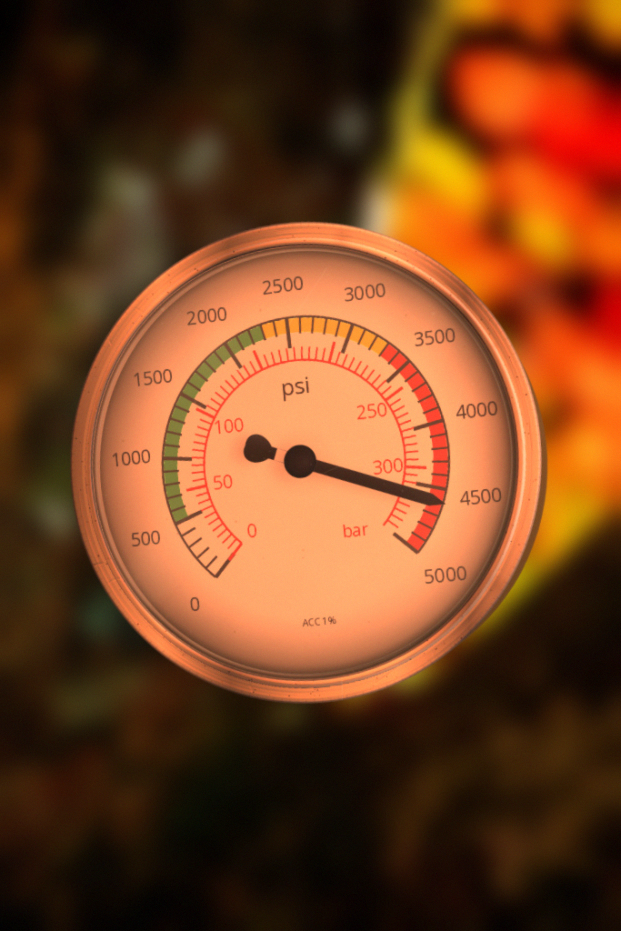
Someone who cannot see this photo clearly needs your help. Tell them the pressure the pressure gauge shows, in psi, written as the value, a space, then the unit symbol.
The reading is 4600 psi
